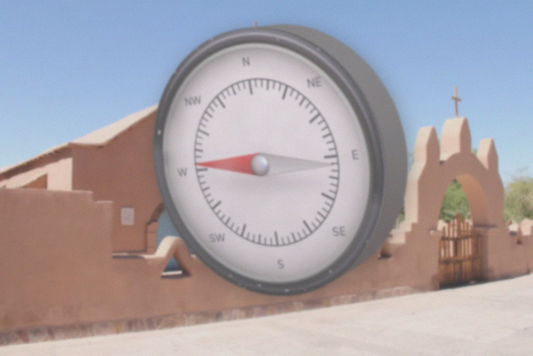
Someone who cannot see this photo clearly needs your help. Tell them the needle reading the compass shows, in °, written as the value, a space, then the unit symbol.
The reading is 275 °
